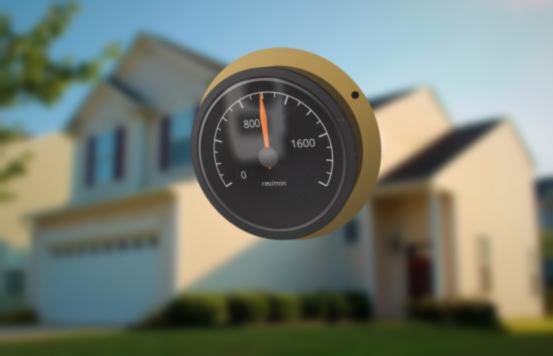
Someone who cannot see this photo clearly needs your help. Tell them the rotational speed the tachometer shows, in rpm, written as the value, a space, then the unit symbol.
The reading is 1000 rpm
